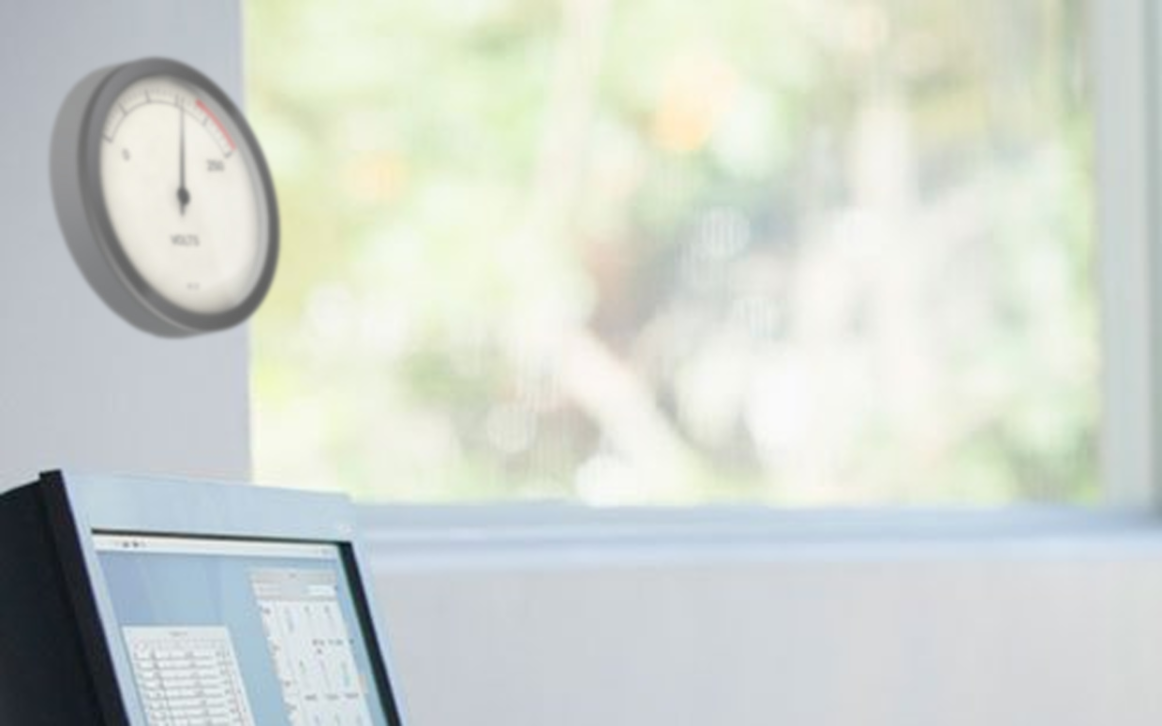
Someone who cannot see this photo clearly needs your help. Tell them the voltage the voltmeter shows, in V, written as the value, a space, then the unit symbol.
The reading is 150 V
